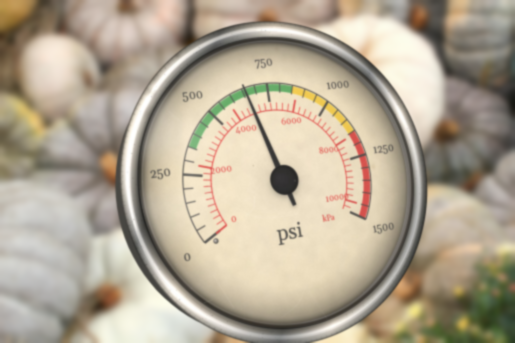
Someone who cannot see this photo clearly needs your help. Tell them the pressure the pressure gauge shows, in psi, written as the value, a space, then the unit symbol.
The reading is 650 psi
